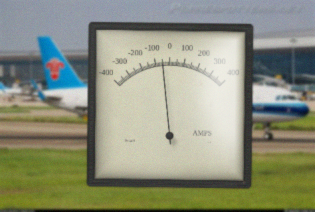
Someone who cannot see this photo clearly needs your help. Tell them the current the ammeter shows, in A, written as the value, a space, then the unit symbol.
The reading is -50 A
